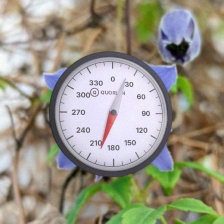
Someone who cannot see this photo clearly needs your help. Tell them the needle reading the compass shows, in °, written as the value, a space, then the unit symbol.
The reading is 200 °
